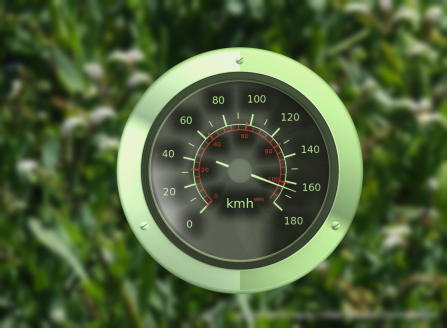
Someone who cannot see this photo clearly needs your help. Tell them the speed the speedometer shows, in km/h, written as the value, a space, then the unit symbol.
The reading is 165 km/h
